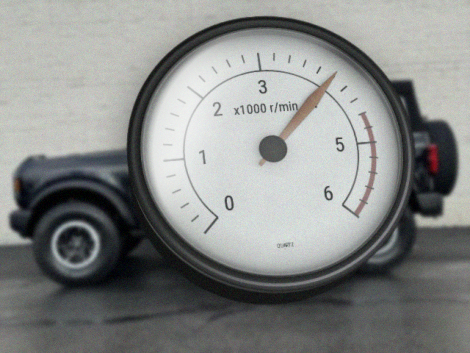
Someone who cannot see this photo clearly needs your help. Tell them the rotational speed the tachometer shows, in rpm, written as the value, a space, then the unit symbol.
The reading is 4000 rpm
